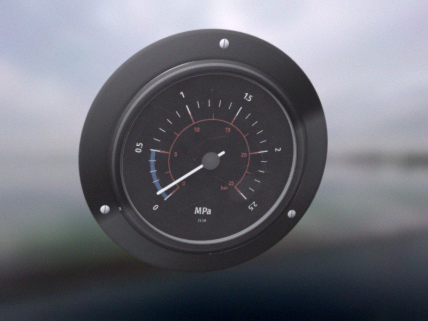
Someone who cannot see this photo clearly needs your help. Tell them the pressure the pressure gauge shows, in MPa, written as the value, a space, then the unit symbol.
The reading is 0.1 MPa
